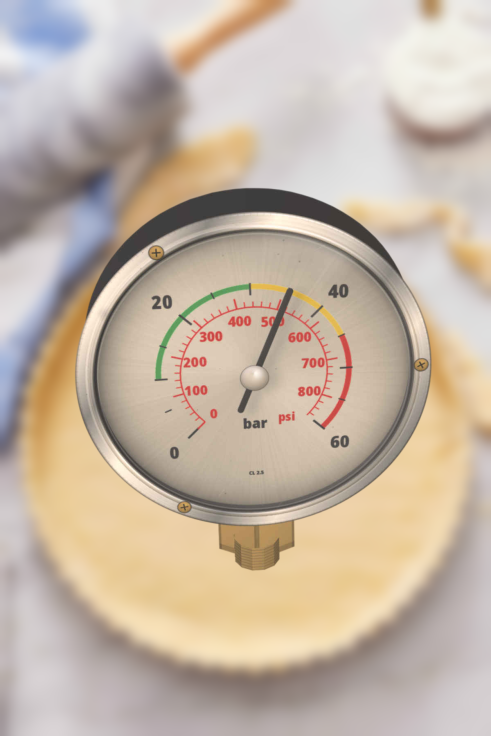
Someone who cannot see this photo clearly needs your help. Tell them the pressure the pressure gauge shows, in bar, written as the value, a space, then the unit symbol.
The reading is 35 bar
